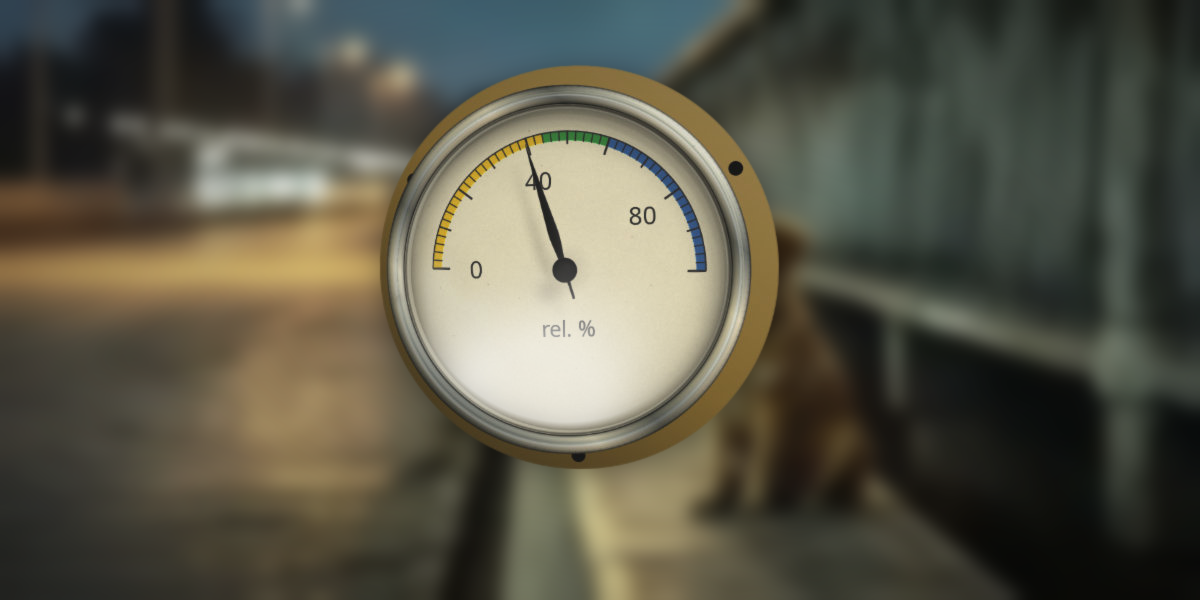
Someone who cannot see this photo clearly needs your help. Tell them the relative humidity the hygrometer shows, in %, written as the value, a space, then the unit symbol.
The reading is 40 %
